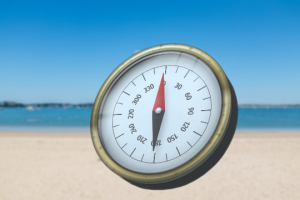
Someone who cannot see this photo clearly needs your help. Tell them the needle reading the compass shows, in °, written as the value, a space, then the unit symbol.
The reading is 0 °
